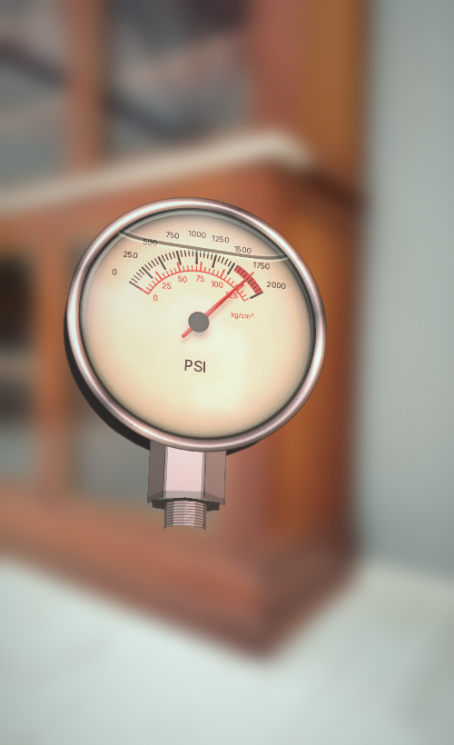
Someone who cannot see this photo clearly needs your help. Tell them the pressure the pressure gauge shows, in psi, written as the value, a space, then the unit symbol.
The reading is 1750 psi
